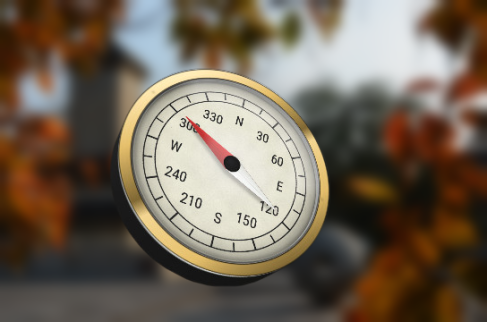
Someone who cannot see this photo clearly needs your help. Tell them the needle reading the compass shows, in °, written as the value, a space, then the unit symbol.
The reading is 300 °
